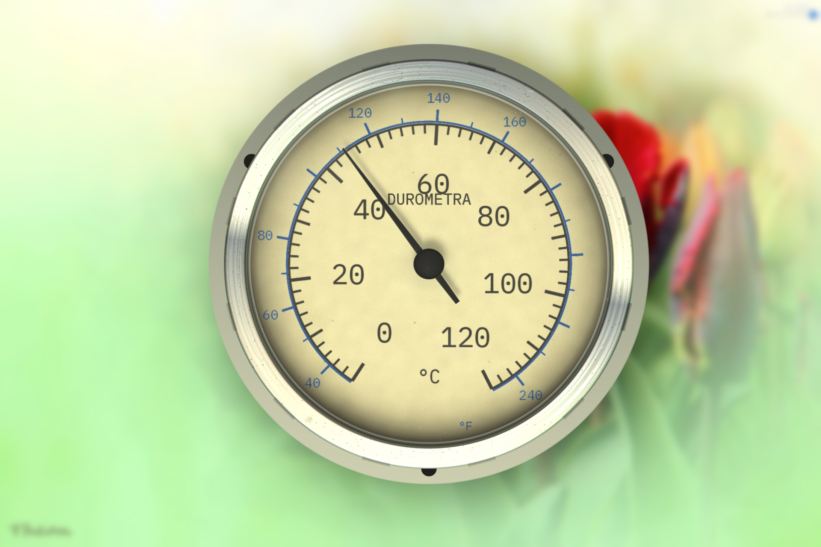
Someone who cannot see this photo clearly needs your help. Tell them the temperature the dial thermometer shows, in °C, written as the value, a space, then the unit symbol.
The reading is 44 °C
